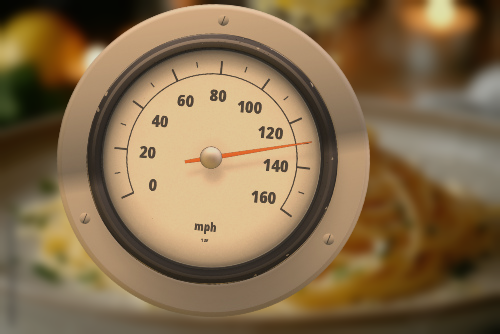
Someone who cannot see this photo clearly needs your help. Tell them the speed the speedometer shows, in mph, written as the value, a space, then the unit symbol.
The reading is 130 mph
